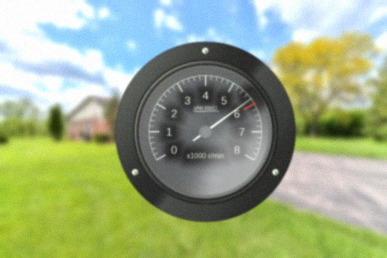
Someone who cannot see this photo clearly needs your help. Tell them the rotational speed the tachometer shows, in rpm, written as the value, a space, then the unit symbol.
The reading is 5800 rpm
